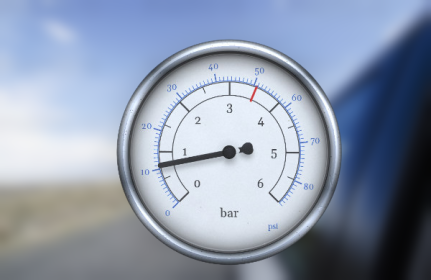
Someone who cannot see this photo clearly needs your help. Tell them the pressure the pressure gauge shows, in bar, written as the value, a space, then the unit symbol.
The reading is 0.75 bar
